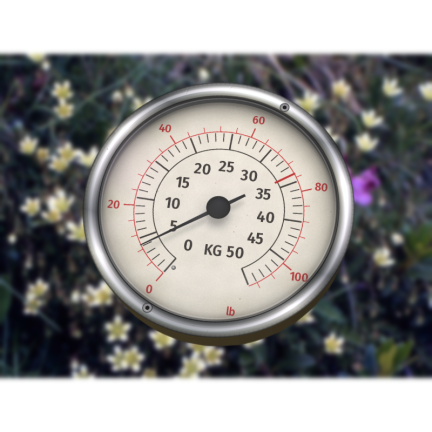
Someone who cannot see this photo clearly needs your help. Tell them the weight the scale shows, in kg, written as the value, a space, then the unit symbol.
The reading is 4 kg
